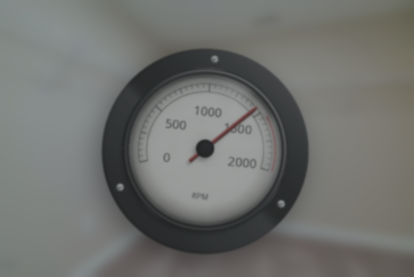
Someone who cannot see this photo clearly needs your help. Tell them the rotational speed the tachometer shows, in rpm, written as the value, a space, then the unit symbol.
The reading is 1450 rpm
